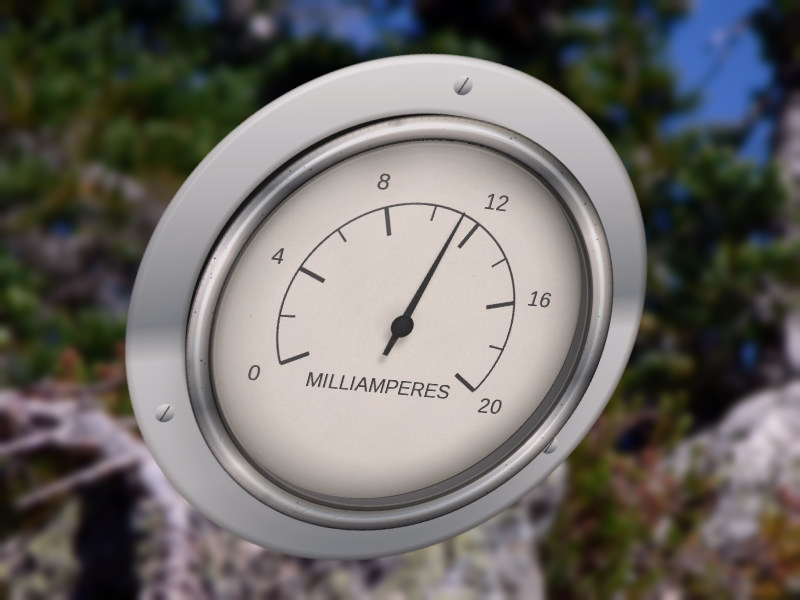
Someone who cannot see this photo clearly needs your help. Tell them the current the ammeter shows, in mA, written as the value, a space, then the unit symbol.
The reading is 11 mA
